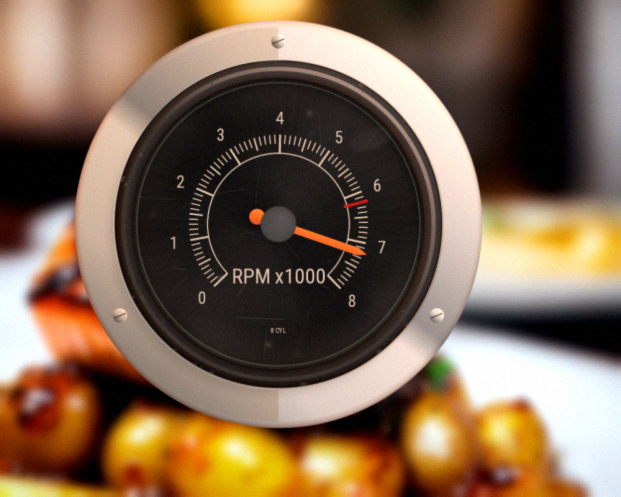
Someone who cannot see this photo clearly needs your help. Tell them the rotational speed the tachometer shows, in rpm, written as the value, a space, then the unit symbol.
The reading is 7200 rpm
